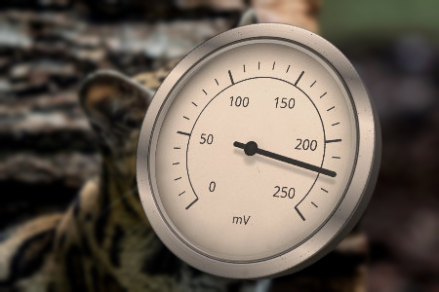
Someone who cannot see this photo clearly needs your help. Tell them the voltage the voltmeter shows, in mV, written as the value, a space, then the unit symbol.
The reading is 220 mV
